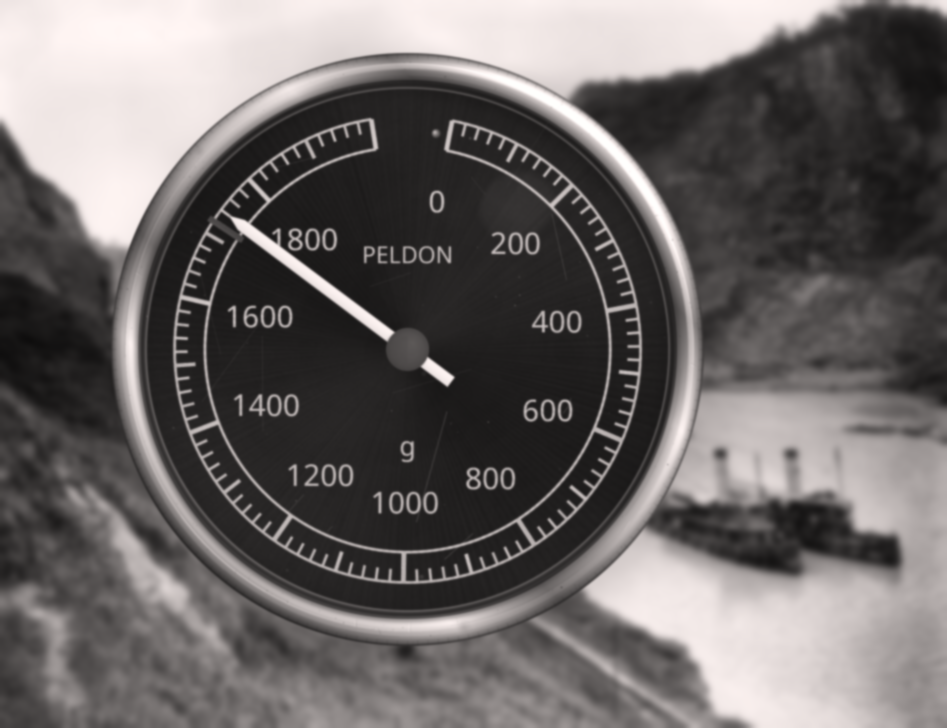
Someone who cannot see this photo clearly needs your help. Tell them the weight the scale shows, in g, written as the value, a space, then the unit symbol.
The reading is 1740 g
